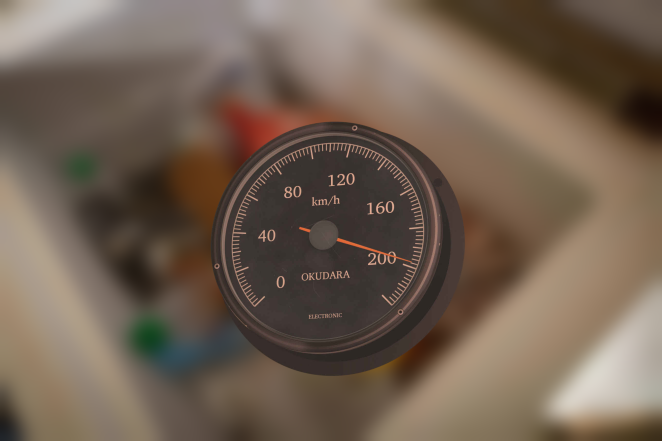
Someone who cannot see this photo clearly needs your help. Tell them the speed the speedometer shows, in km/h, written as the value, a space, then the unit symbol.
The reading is 198 km/h
